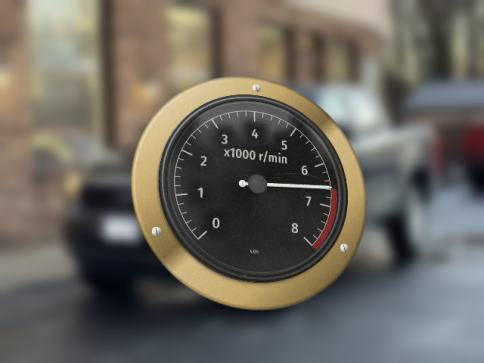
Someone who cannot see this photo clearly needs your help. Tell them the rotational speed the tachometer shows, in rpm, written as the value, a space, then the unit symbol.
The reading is 6600 rpm
